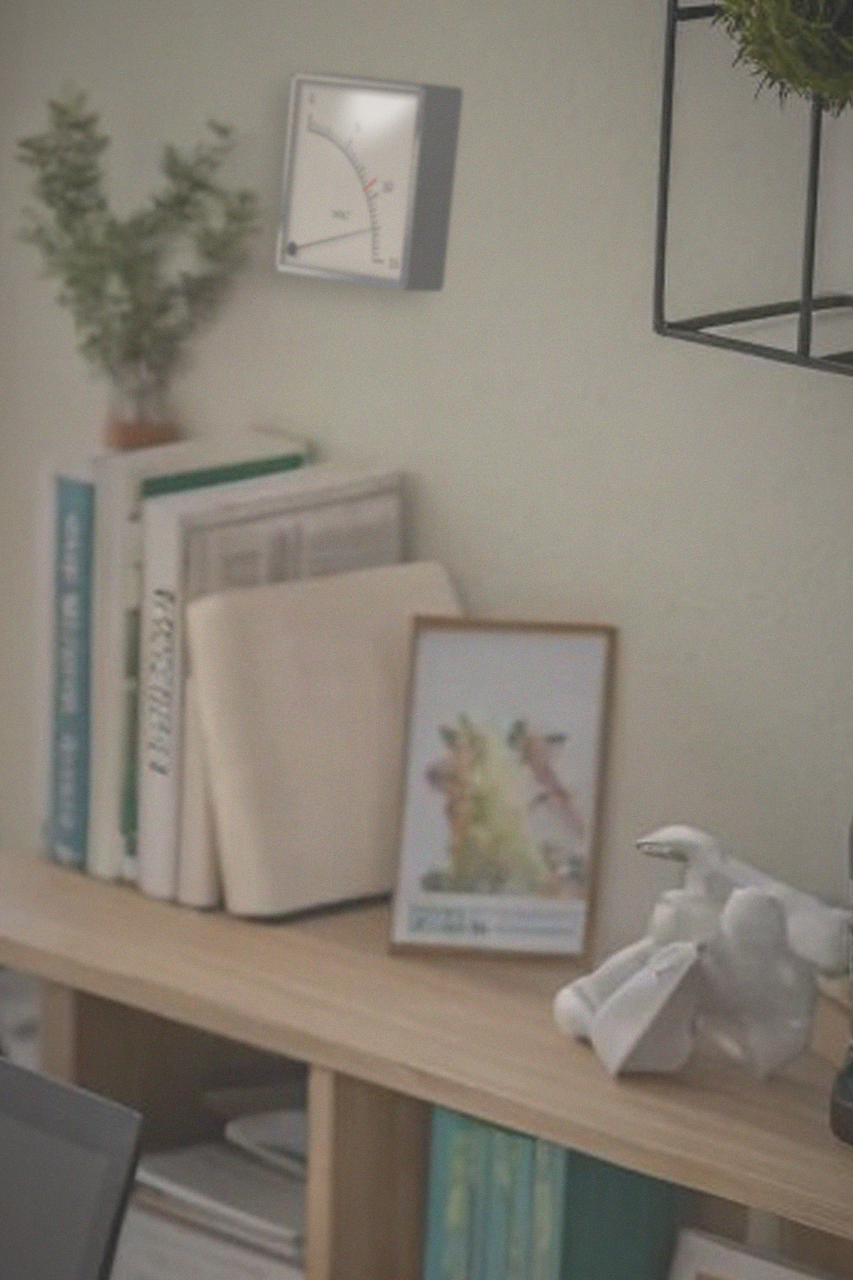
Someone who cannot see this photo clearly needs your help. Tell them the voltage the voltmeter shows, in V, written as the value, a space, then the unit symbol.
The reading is 12.5 V
